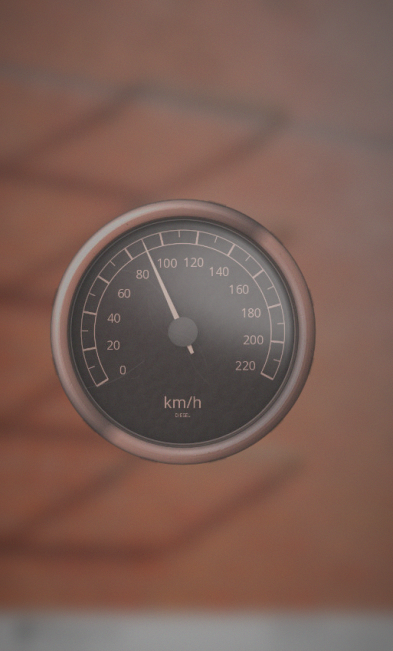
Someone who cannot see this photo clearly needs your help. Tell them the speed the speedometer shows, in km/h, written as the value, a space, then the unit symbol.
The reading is 90 km/h
